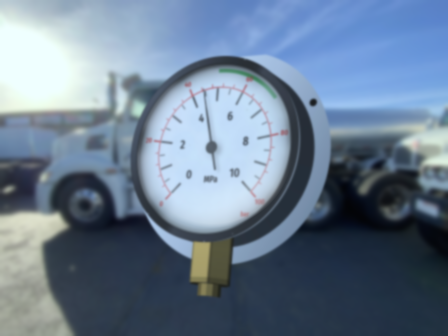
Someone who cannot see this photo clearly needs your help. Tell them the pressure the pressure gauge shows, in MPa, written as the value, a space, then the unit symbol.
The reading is 4.5 MPa
